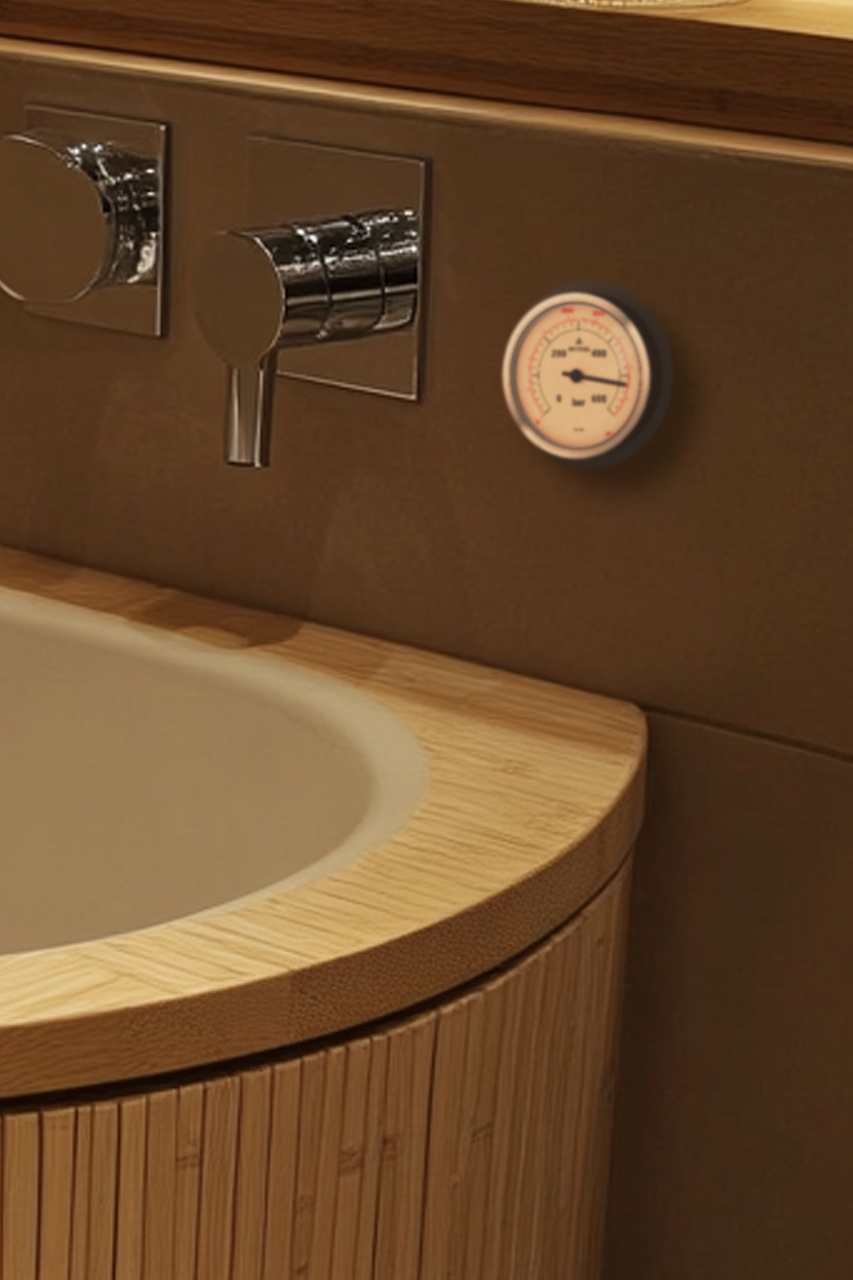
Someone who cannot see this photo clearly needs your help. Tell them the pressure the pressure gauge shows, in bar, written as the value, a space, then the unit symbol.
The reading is 520 bar
